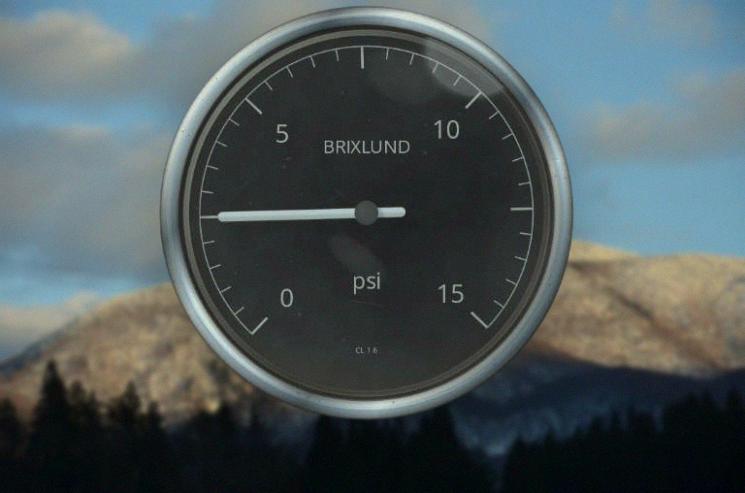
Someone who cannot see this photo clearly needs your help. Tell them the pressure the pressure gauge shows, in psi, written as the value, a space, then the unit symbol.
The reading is 2.5 psi
